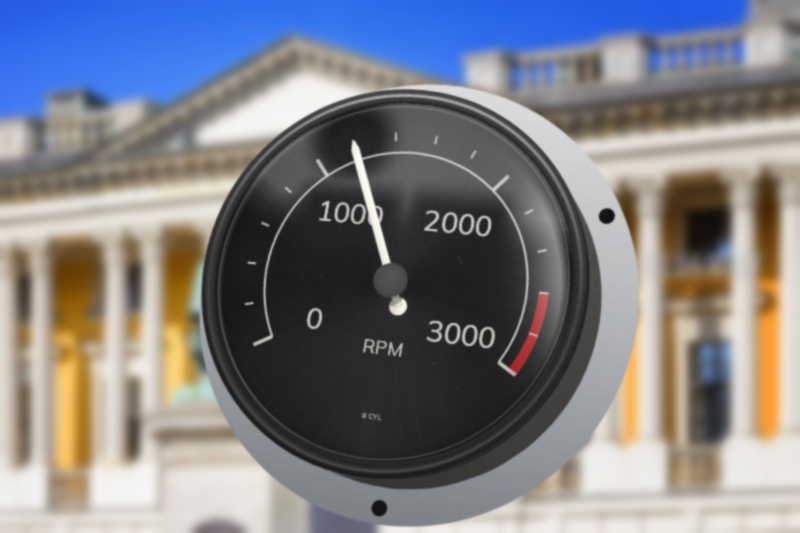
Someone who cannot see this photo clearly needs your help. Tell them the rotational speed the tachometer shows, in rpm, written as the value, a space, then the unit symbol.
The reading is 1200 rpm
